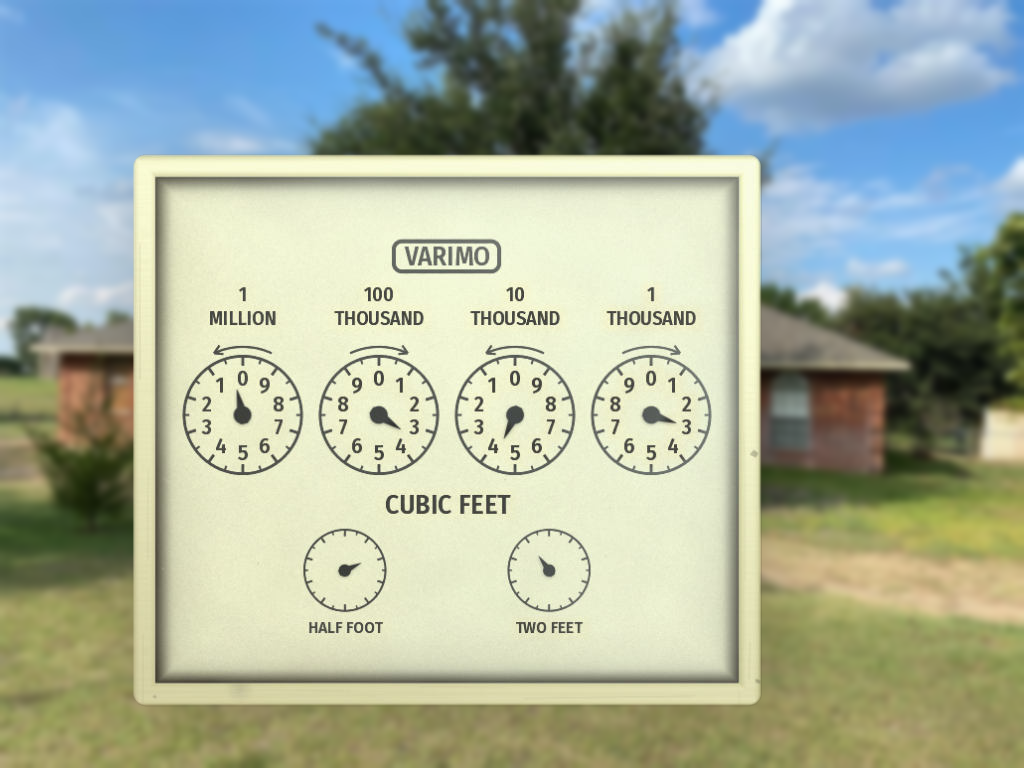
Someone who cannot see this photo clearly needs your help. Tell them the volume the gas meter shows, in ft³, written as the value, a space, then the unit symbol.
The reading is 34300 ft³
